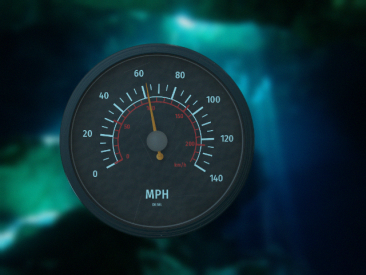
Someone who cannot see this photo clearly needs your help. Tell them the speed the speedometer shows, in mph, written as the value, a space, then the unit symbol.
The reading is 62.5 mph
